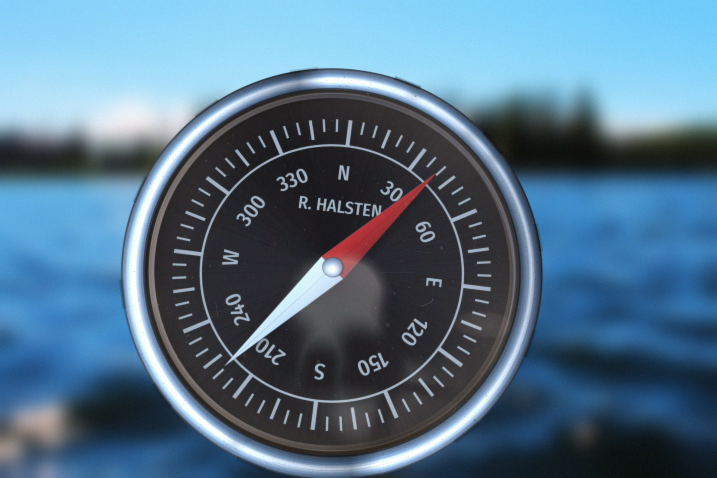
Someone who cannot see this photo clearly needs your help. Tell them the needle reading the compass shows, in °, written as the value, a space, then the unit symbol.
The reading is 40 °
